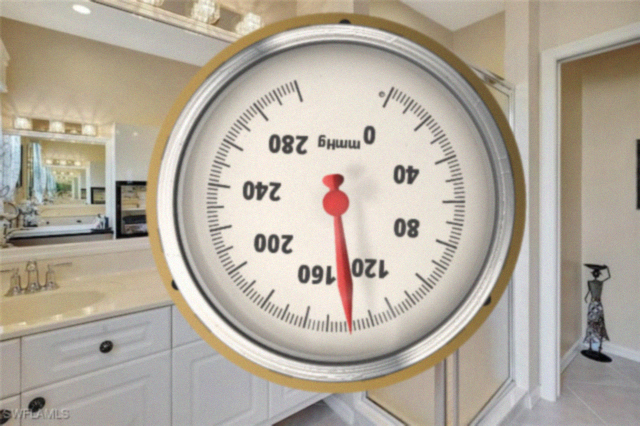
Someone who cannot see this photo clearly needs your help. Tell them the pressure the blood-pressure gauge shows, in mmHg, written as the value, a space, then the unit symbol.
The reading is 140 mmHg
